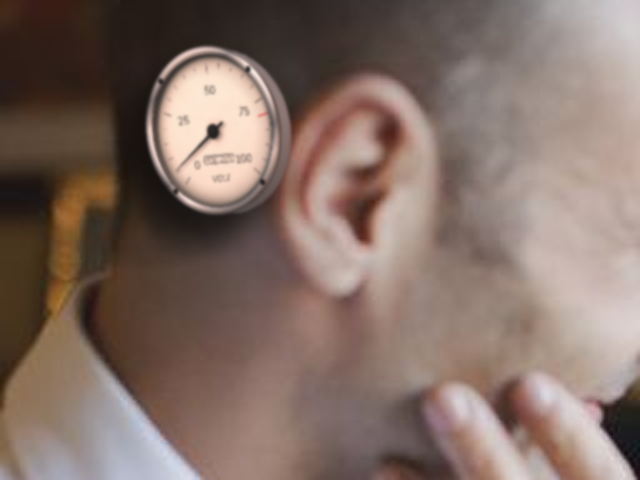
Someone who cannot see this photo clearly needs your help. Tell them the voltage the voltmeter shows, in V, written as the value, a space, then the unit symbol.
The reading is 5 V
